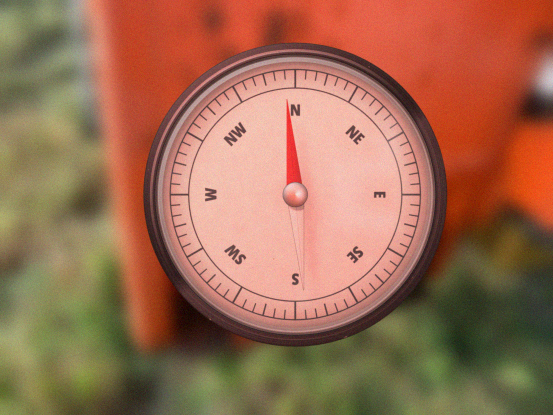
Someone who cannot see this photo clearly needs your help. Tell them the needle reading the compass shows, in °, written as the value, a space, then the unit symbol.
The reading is 355 °
